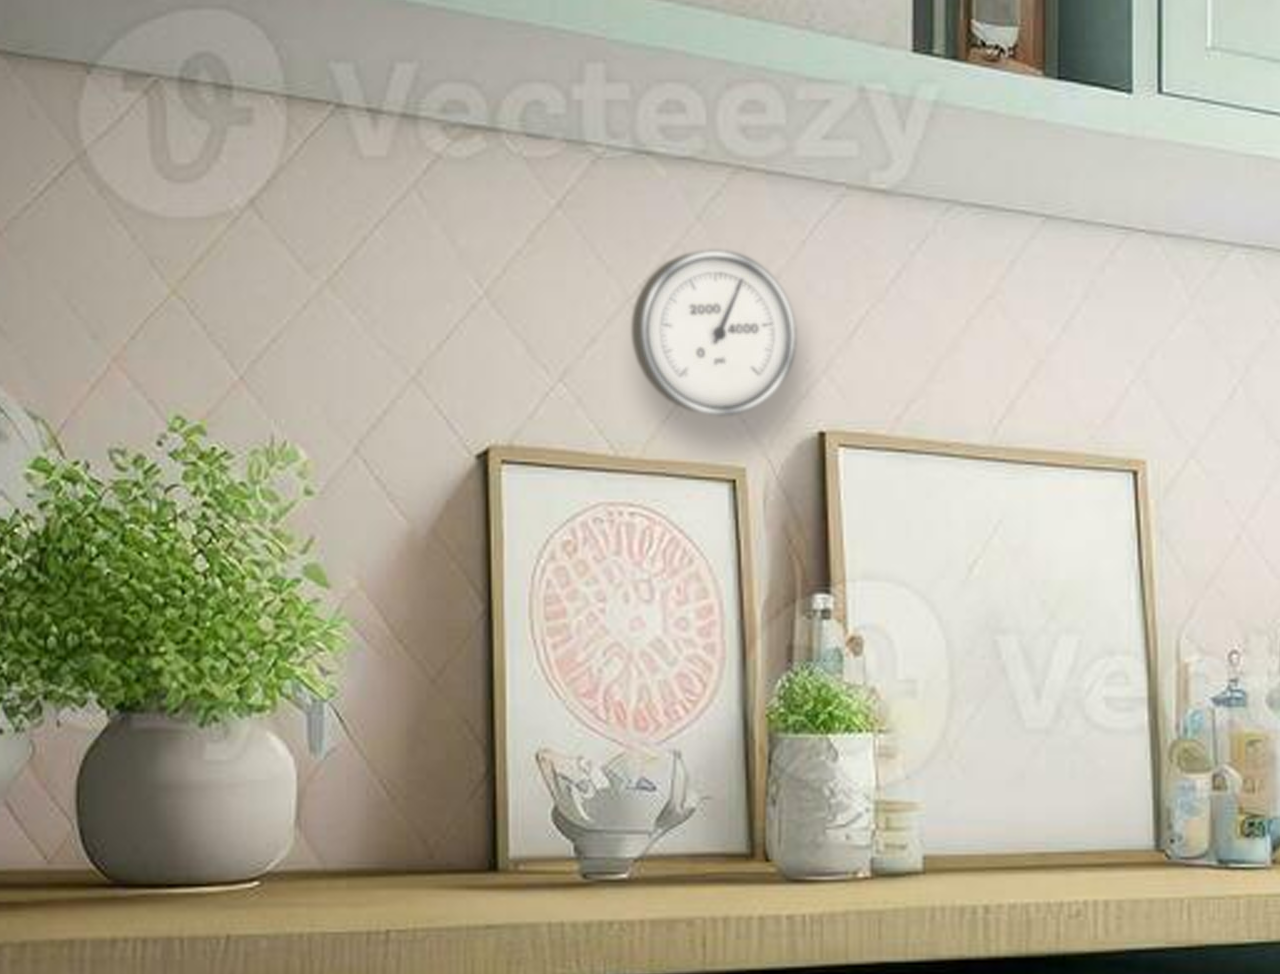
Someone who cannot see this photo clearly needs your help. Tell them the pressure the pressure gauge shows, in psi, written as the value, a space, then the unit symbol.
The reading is 3000 psi
